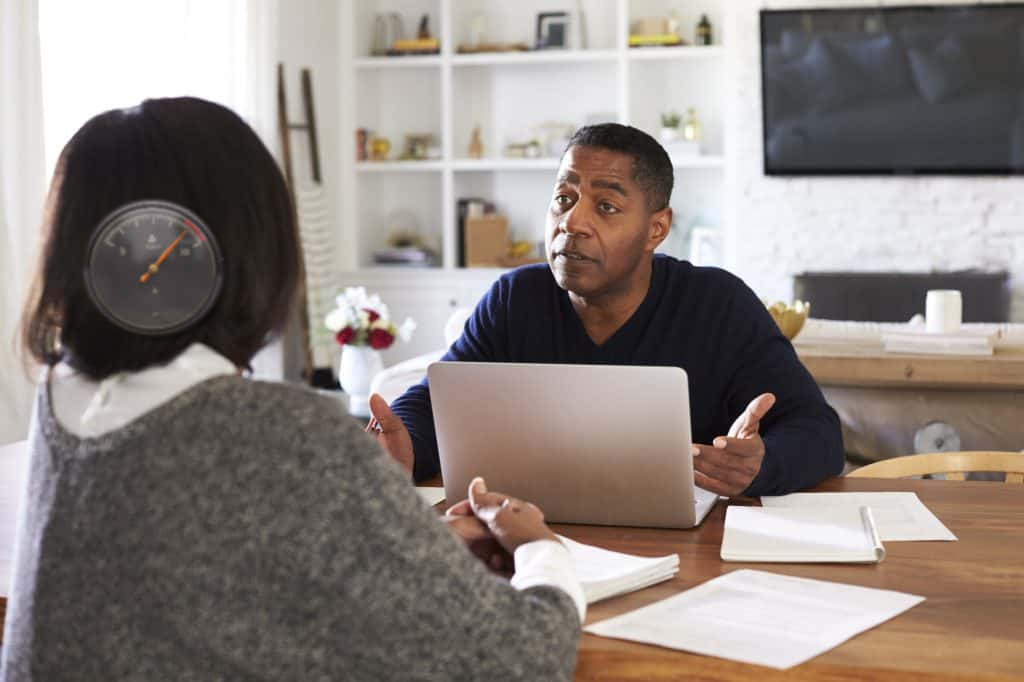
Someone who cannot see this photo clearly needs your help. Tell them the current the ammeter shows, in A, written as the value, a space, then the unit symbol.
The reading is 25 A
